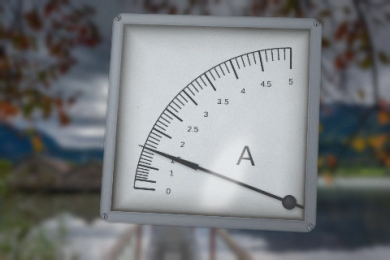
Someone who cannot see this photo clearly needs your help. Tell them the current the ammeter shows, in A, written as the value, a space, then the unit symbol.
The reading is 1.5 A
